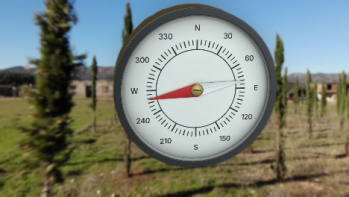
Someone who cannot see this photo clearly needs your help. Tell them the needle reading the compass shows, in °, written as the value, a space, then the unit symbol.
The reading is 260 °
